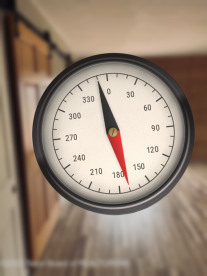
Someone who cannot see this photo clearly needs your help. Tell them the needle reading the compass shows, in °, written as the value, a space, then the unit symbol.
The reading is 170 °
